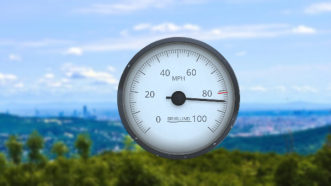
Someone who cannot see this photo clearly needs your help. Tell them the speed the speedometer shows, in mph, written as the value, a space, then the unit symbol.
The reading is 85 mph
